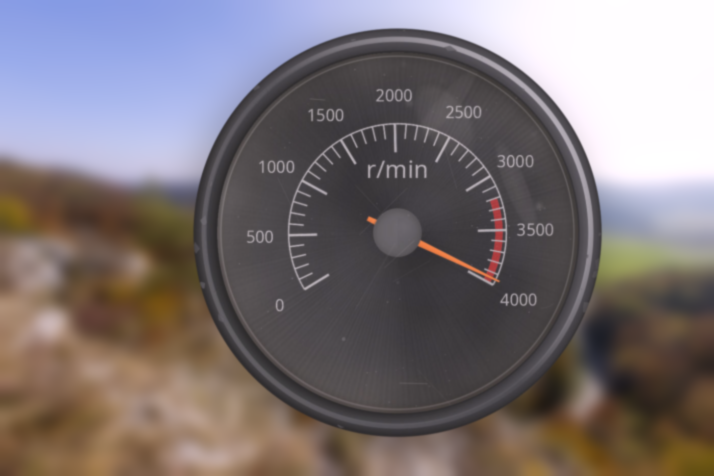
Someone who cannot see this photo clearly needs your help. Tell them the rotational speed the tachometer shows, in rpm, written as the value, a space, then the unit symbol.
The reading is 3950 rpm
